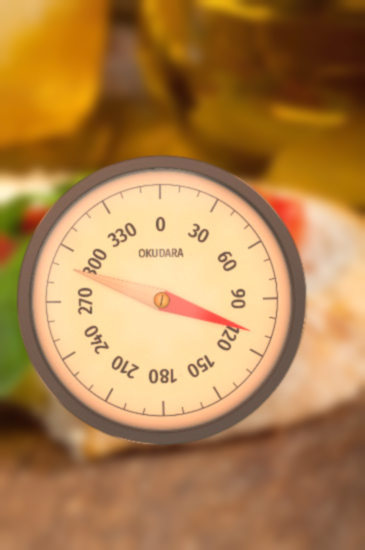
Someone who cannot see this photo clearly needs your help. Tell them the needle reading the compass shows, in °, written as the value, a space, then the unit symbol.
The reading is 110 °
